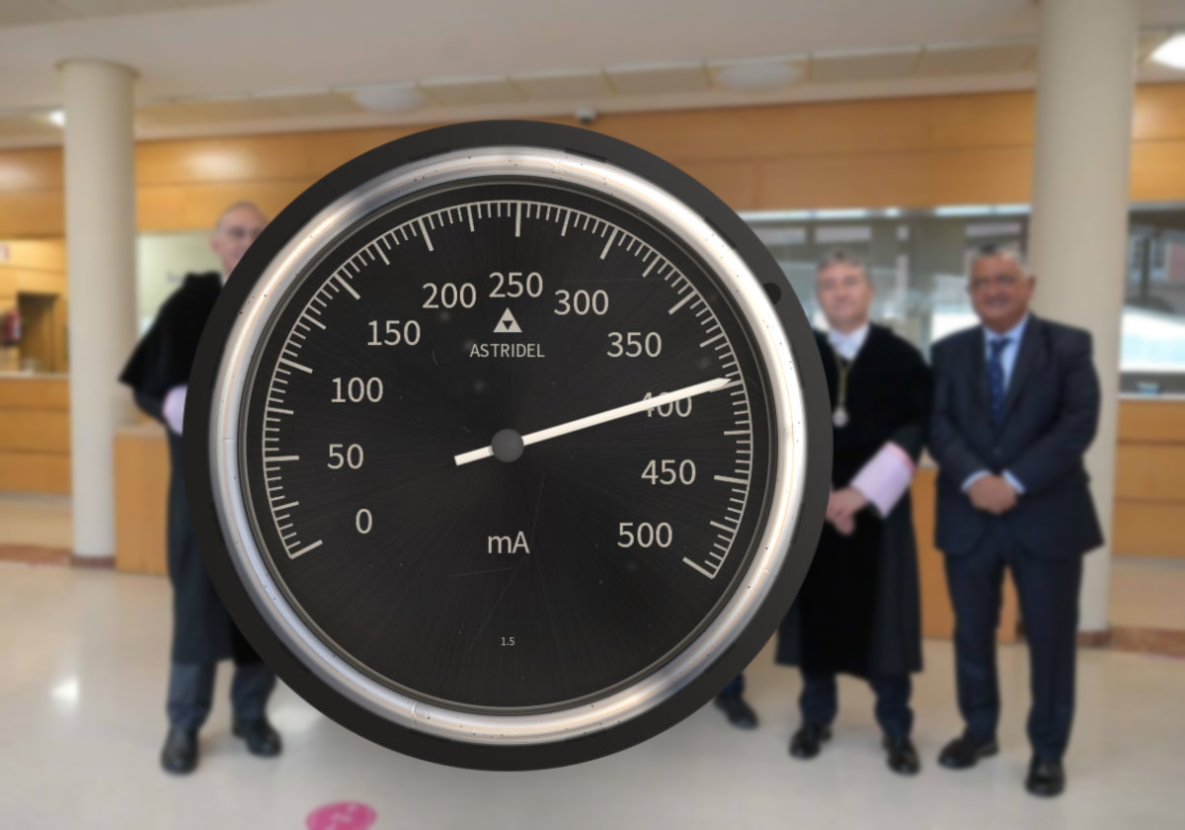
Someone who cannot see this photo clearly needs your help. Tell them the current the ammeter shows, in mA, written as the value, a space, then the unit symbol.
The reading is 397.5 mA
